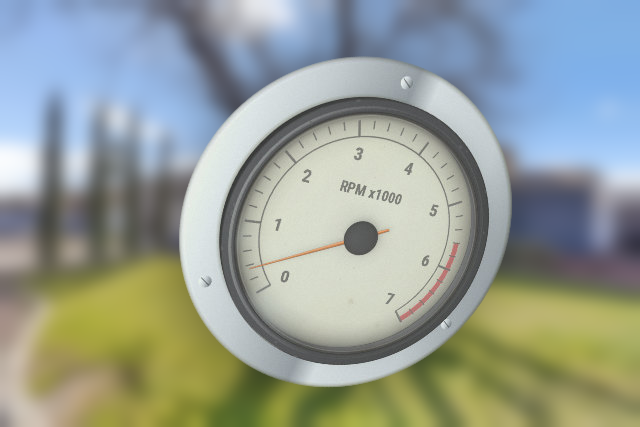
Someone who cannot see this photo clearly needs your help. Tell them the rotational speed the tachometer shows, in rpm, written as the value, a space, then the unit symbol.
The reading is 400 rpm
